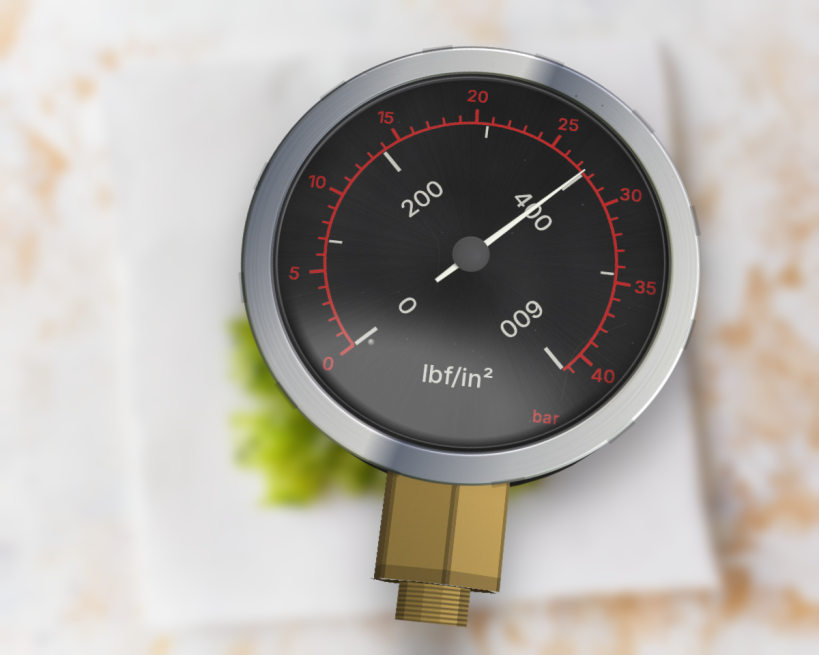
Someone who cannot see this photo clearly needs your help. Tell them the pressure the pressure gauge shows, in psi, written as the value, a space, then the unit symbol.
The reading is 400 psi
